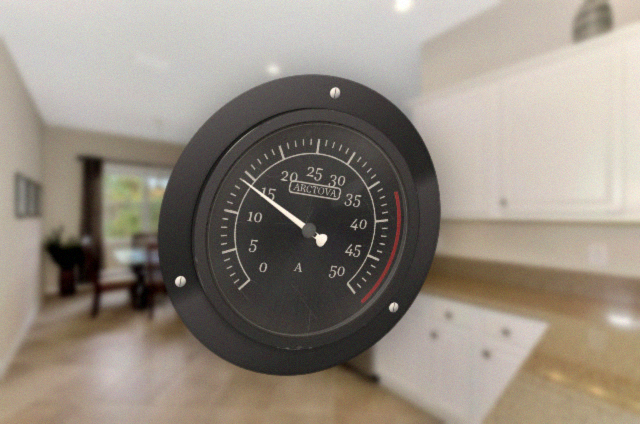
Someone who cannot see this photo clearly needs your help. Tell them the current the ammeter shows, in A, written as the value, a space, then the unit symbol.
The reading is 14 A
